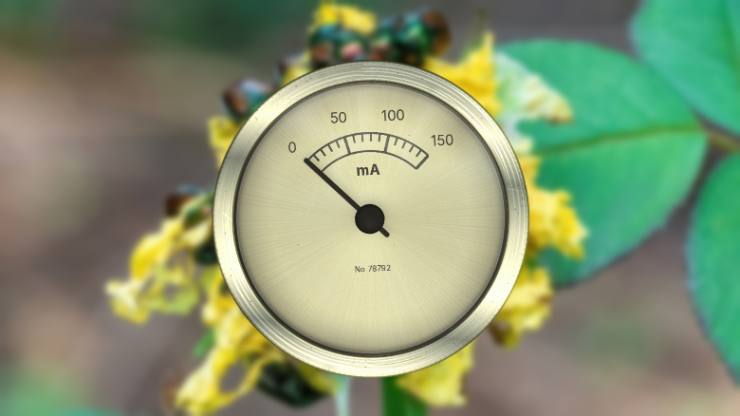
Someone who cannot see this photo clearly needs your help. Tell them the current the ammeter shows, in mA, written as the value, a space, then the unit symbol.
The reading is 0 mA
